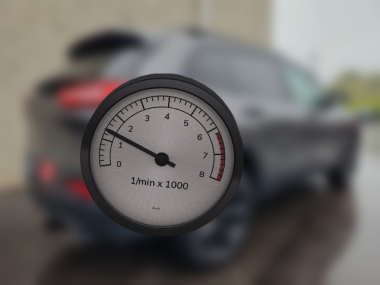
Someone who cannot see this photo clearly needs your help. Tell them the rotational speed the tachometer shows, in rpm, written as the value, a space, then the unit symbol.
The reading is 1400 rpm
